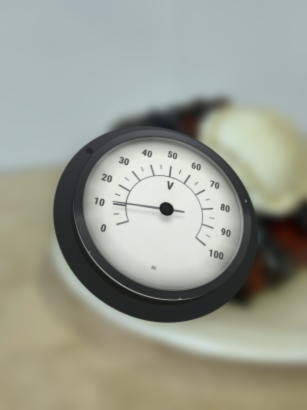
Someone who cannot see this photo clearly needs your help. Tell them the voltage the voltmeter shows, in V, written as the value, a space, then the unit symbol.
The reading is 10 V
